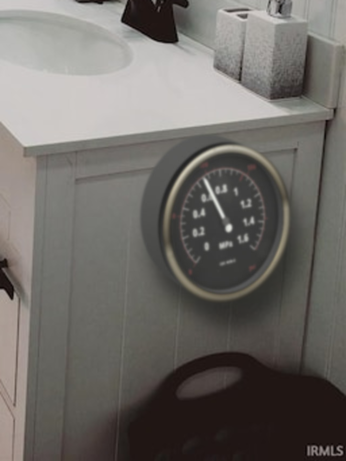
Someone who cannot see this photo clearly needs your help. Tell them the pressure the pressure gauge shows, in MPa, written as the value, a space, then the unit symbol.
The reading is 0.65 MPa
